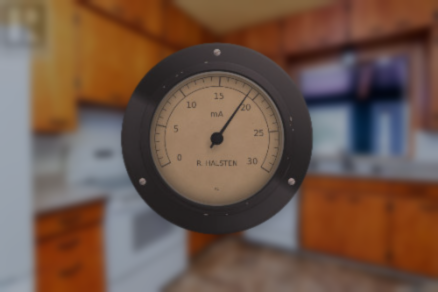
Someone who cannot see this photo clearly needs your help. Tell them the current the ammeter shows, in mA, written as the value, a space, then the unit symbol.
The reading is 19 mA
